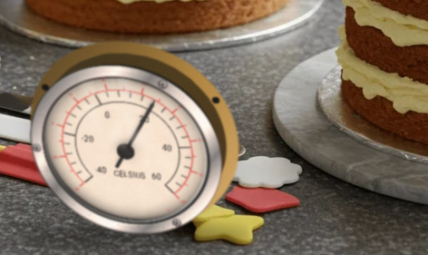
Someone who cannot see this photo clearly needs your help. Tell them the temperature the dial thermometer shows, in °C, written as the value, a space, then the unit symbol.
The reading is 20 °C
